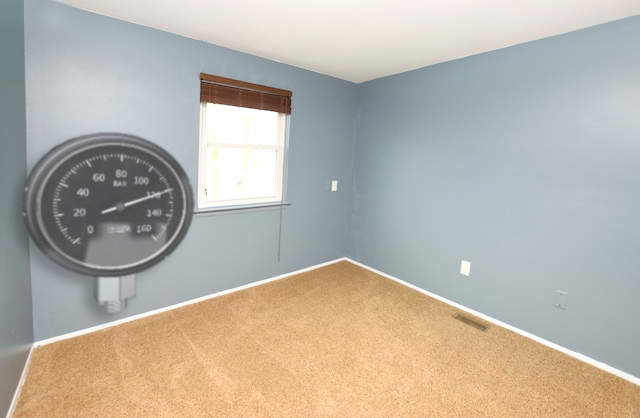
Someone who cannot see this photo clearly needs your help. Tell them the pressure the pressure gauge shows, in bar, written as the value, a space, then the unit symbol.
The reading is 120 bar
